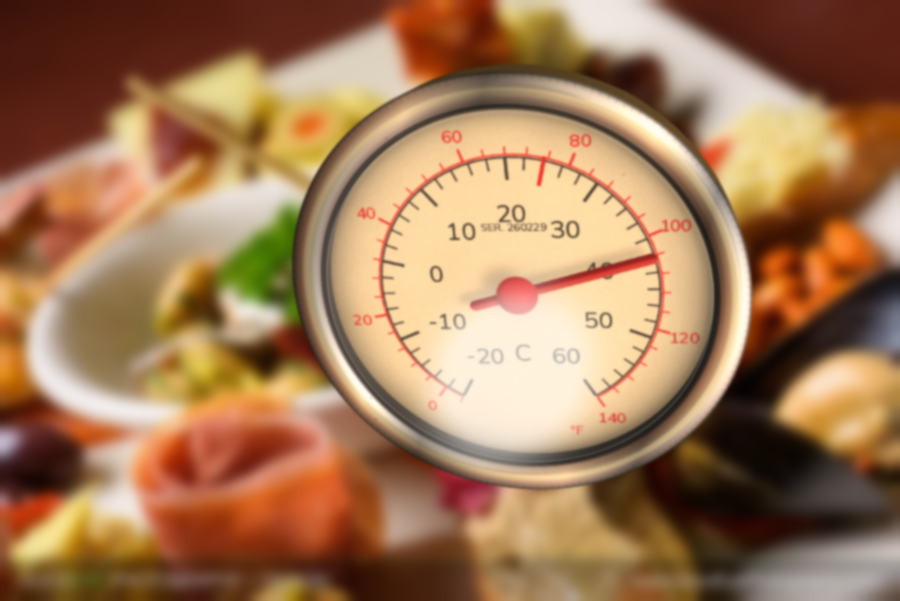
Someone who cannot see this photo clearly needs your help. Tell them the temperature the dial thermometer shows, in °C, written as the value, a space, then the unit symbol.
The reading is 40 °C
